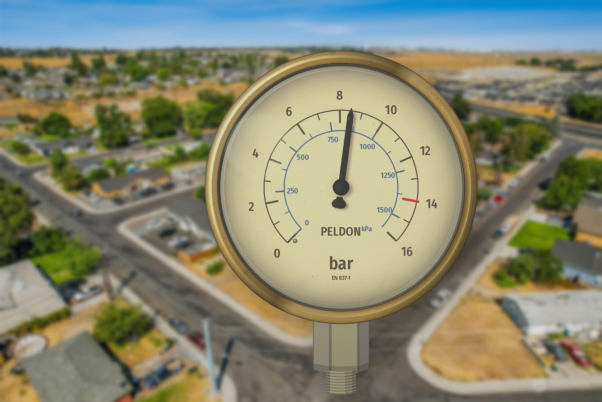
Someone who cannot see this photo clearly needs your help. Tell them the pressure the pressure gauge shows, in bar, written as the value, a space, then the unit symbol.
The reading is 8.5 bar
